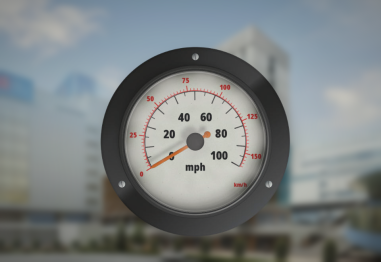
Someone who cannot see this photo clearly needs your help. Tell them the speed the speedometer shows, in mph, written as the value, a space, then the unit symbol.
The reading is 0 mph
